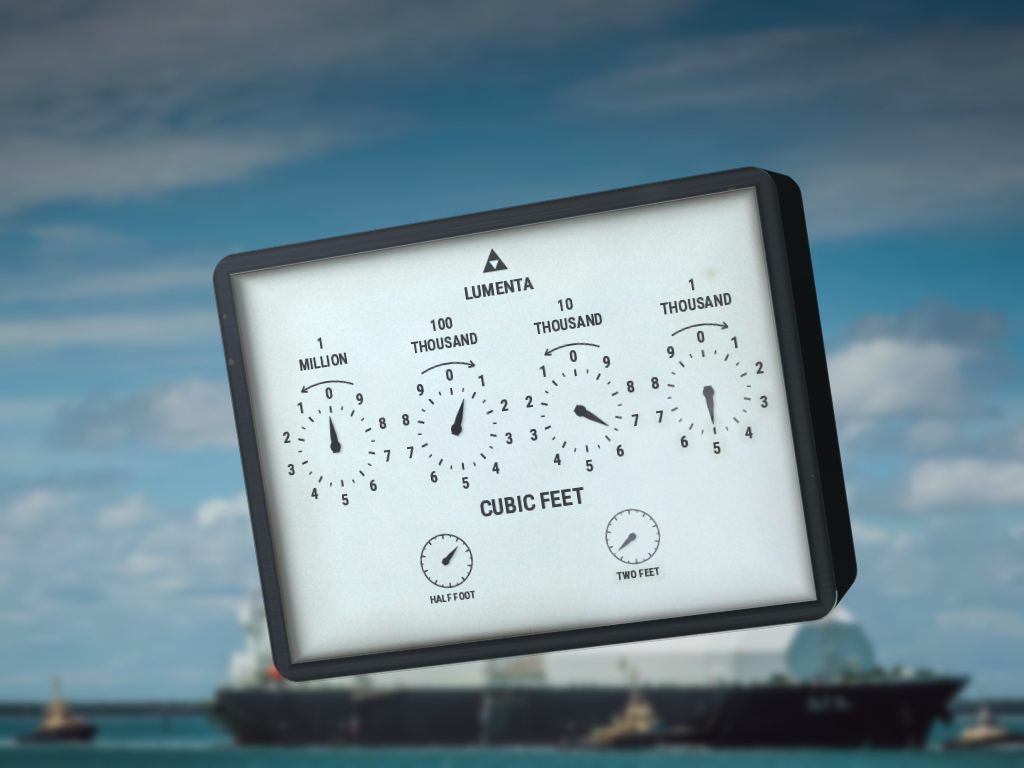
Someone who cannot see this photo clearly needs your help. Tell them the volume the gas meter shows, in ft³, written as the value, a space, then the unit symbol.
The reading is 6500 ft³
